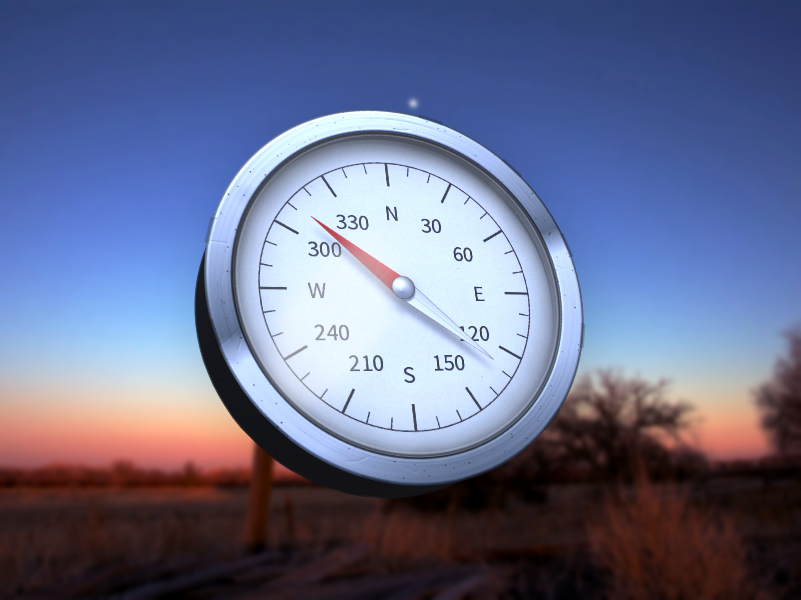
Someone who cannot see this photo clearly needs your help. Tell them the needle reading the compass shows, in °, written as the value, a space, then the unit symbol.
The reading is 310 °
